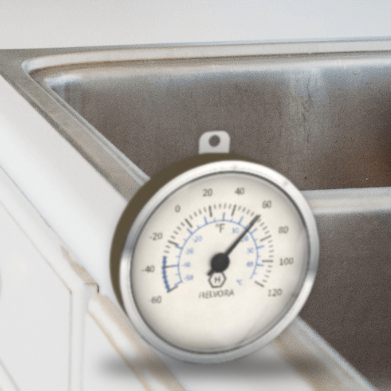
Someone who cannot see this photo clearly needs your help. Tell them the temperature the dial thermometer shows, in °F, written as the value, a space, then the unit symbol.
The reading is 60 °F
